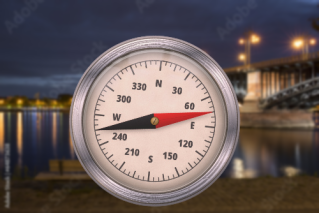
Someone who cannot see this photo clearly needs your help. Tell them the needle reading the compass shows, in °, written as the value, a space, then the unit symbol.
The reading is 75 °
